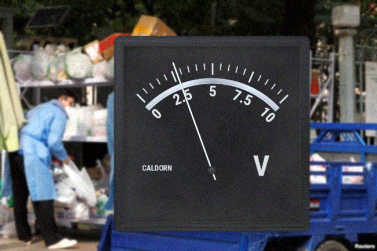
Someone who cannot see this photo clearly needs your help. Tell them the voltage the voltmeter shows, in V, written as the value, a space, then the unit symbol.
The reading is 2.75 V
